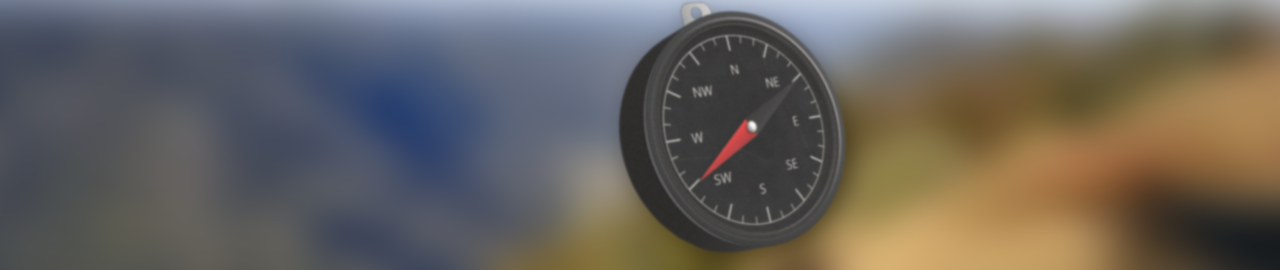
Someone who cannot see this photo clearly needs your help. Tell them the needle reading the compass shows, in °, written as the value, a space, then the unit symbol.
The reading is 240 °
